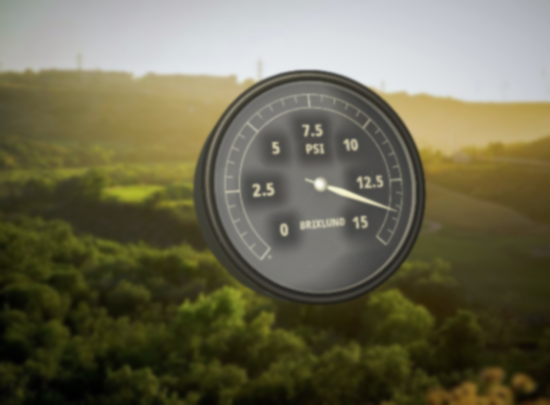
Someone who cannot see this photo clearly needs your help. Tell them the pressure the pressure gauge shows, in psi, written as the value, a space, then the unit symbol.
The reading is 13.75 psi
